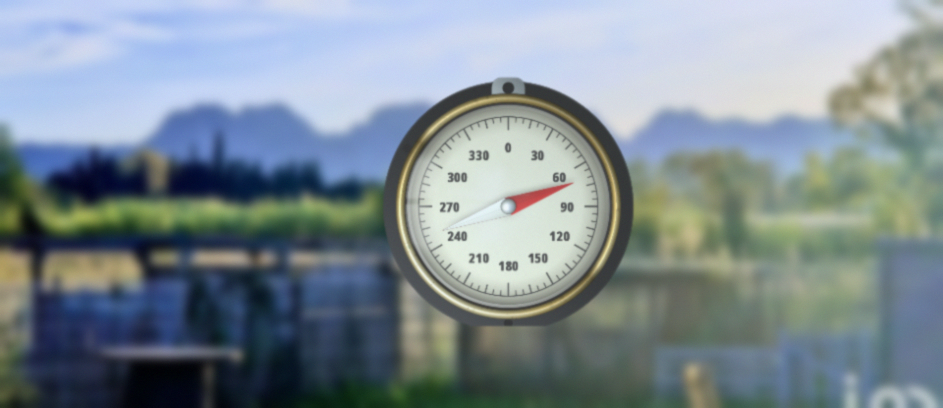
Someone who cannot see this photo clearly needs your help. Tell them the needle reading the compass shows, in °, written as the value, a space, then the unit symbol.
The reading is 70 °
